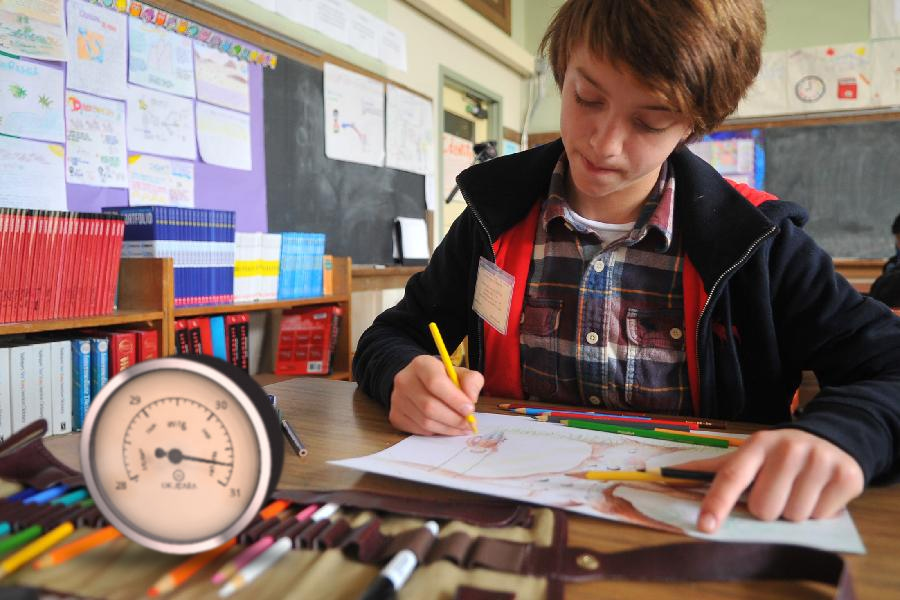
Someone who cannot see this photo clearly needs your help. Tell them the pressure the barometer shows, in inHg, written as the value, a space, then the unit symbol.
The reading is 30.7 inHg
